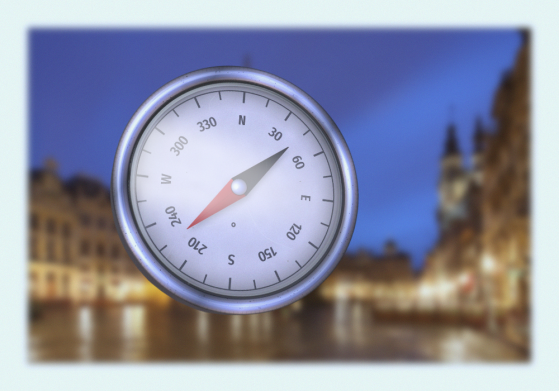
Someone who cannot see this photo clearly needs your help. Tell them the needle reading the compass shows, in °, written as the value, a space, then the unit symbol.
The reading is 225 °
